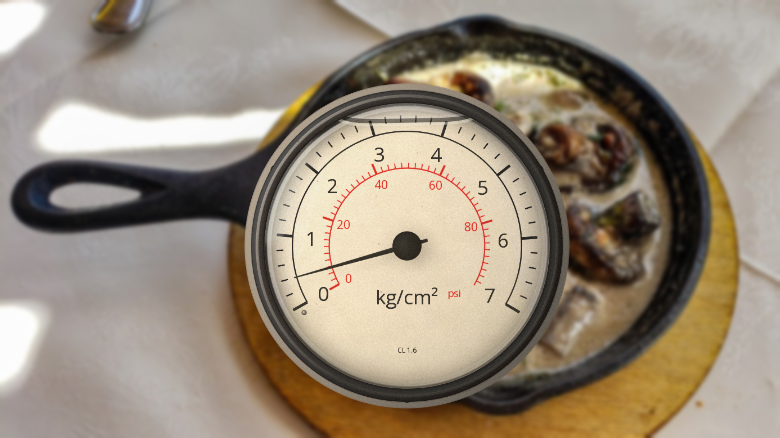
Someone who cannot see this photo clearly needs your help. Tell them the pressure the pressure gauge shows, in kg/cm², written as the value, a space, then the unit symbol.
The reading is 0.4 kg/cm²
